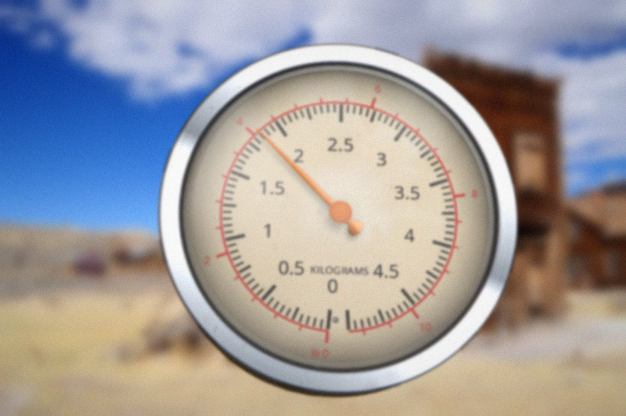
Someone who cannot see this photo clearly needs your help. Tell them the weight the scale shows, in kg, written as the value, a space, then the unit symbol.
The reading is 1.85 kg
